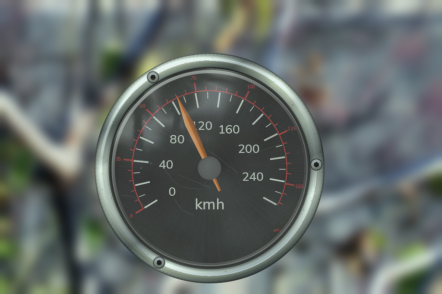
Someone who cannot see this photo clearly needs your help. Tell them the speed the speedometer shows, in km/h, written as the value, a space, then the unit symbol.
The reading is 105 km/h
